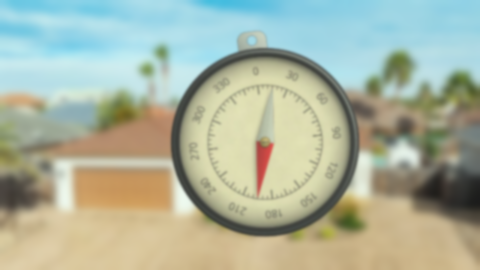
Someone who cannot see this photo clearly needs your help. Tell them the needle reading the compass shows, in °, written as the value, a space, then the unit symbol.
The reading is 195 °
